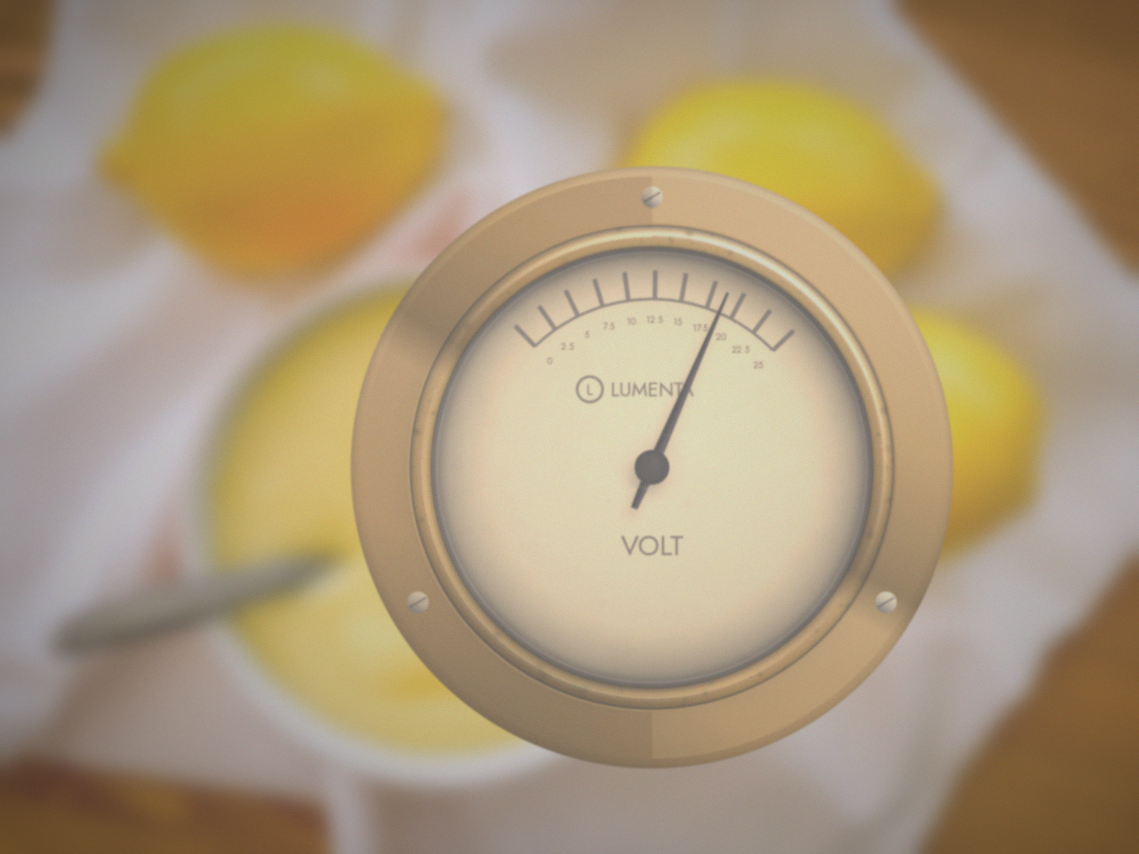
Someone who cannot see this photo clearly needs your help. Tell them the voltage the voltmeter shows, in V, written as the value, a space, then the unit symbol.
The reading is 18.75 V
